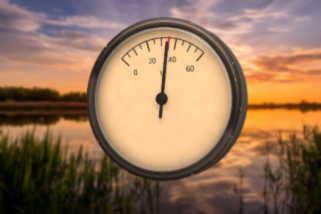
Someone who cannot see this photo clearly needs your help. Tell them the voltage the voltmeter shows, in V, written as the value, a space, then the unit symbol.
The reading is 35 V
